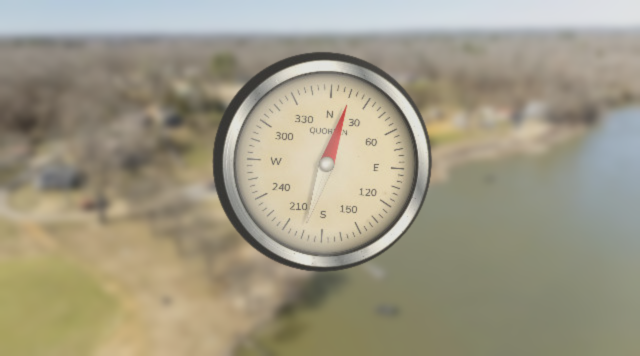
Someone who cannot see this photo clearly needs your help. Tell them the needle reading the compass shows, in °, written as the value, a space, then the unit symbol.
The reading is 15 °
